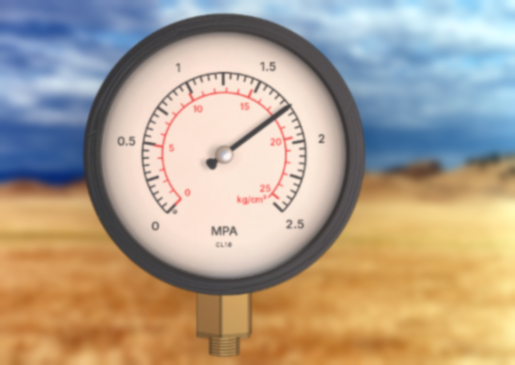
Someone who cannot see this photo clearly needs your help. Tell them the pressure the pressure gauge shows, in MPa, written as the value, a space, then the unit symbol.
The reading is 1.75 MPa
